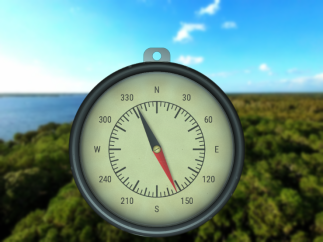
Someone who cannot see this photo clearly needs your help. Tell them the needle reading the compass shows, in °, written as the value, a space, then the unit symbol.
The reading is 155 °
